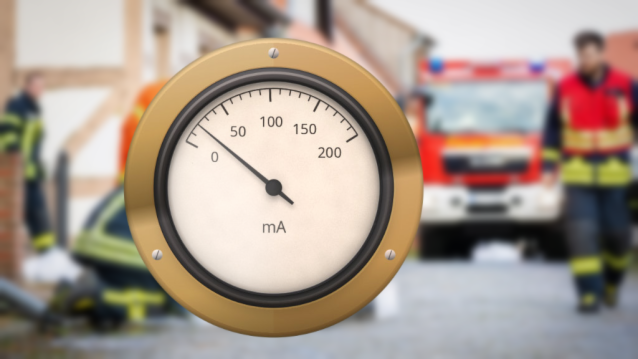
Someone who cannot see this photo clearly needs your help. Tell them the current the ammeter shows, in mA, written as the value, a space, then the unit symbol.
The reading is 20 mA
